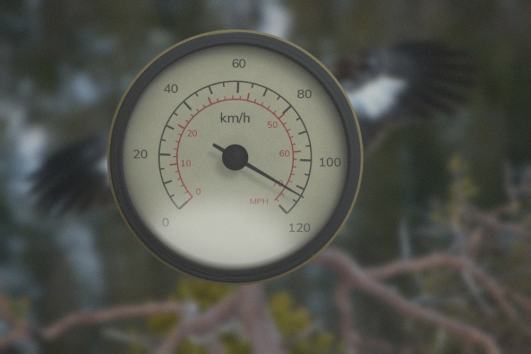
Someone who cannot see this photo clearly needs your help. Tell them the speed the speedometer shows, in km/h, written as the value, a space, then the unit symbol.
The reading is 112.5 km/h
